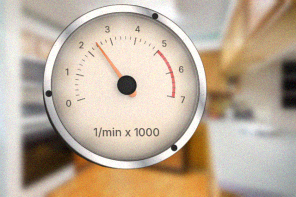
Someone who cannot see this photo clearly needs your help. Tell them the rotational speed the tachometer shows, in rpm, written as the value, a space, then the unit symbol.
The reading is 2400 rpm
